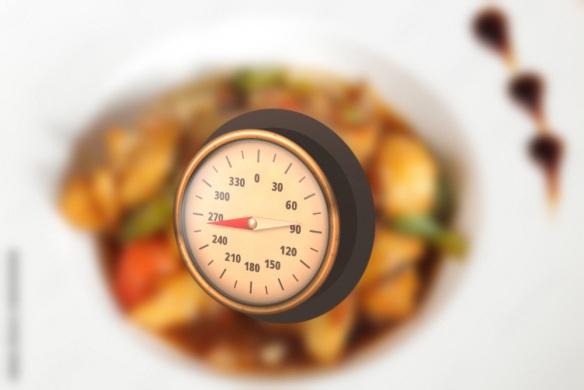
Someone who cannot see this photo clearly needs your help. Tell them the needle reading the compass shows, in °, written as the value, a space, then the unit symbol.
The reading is 262.5 °
